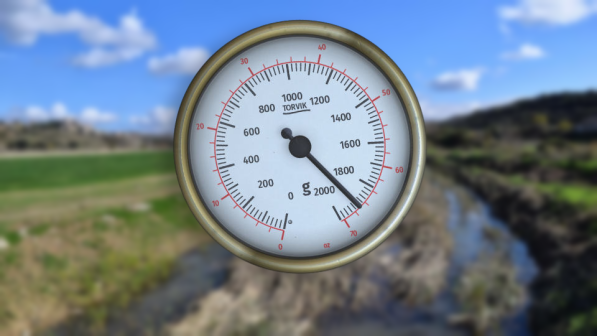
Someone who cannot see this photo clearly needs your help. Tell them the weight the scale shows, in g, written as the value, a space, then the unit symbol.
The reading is 1900 g
